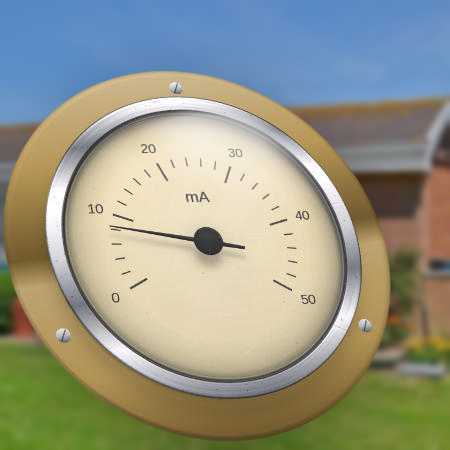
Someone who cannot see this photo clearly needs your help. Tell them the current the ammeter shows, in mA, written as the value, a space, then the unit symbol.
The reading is 8 mA
